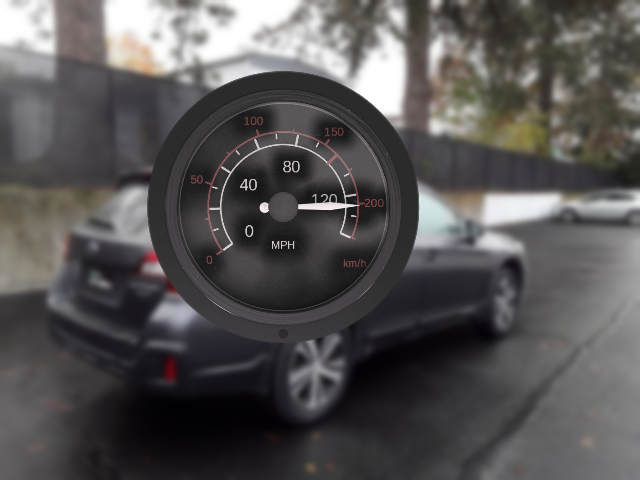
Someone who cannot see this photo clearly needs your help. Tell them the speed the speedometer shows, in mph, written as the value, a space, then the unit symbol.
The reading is 125 mph
